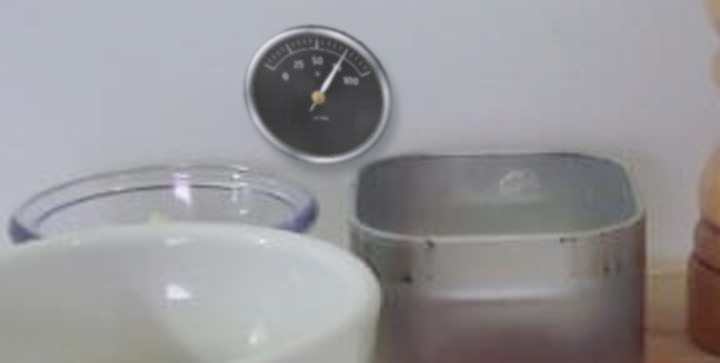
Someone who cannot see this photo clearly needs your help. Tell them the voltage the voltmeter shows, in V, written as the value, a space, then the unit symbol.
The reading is 75 V
